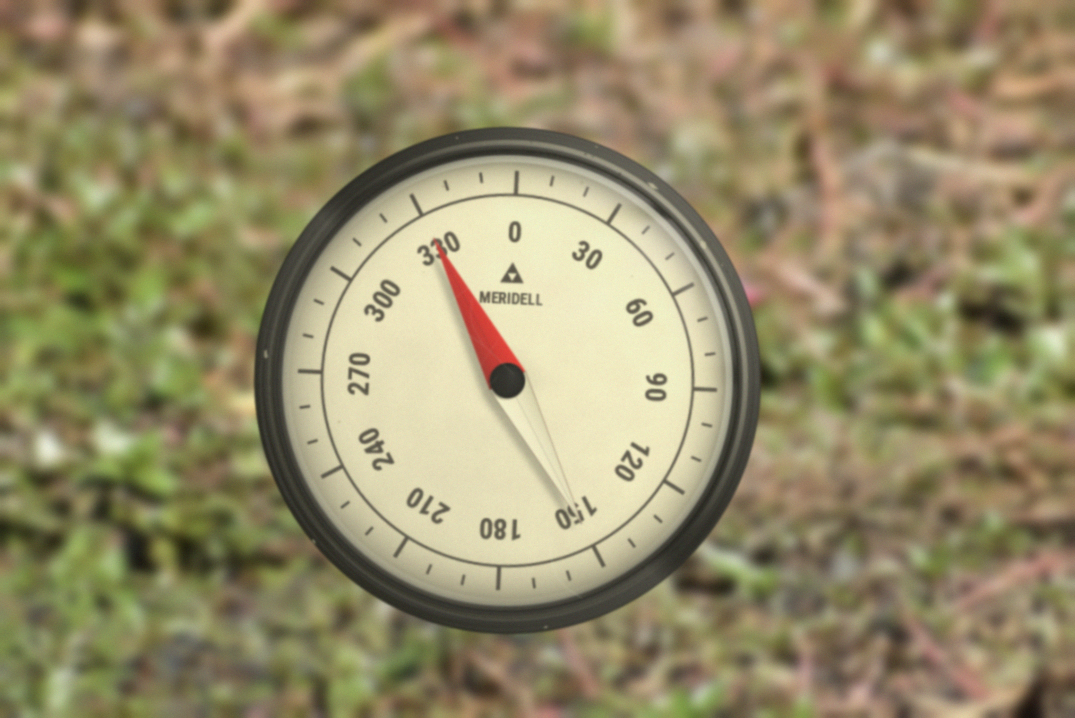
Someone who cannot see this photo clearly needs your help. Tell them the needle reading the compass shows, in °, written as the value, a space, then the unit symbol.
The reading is 330 °
